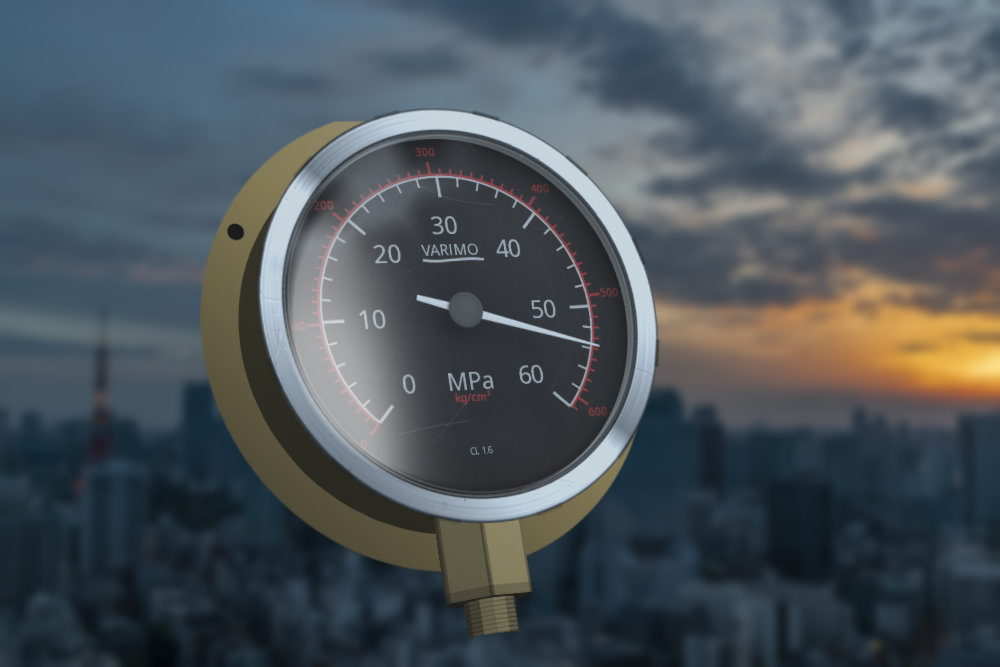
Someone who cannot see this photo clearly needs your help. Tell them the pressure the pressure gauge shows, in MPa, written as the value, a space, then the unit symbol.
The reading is 54 MPa
